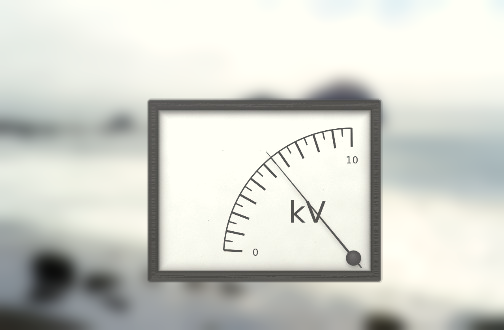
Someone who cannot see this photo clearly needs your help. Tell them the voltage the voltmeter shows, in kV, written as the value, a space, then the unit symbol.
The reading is 5.5 kV
